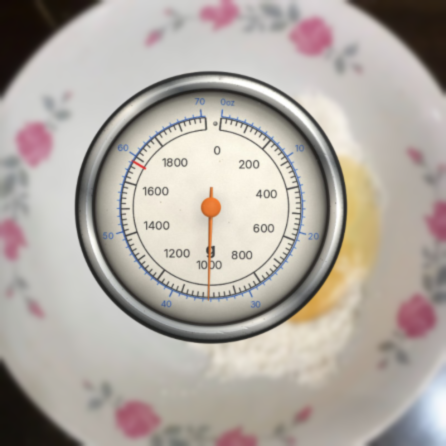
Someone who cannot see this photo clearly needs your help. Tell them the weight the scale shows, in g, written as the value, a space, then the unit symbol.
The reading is 1000 g
